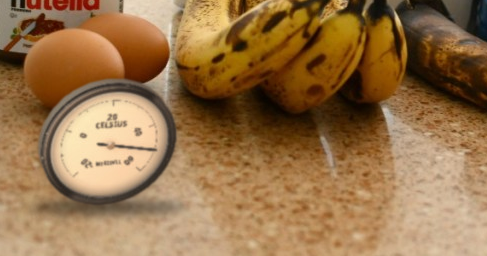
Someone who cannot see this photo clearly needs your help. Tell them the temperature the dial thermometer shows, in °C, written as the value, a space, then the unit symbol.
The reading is 50 °C
